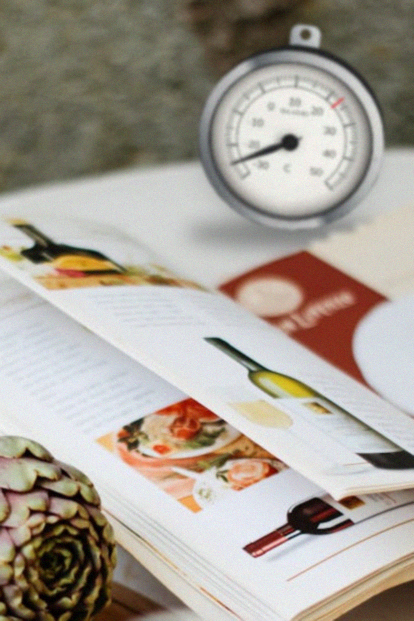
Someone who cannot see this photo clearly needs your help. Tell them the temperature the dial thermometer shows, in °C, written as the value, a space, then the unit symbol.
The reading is -25 °C
